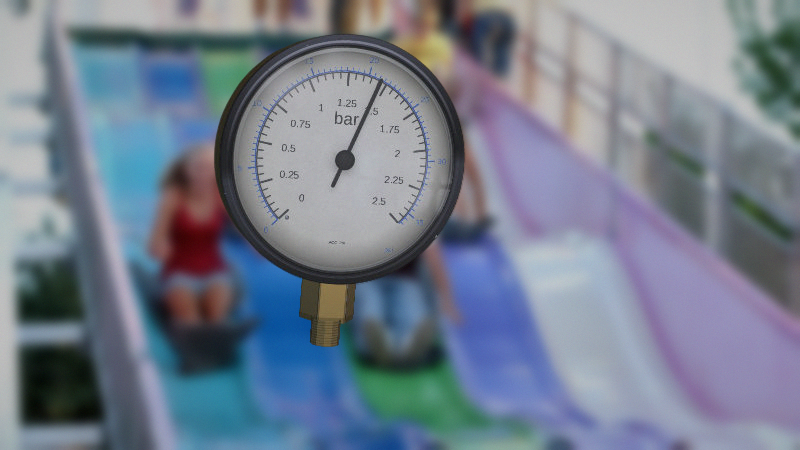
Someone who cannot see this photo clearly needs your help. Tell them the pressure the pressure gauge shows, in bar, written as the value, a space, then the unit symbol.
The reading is 1.45 bar
